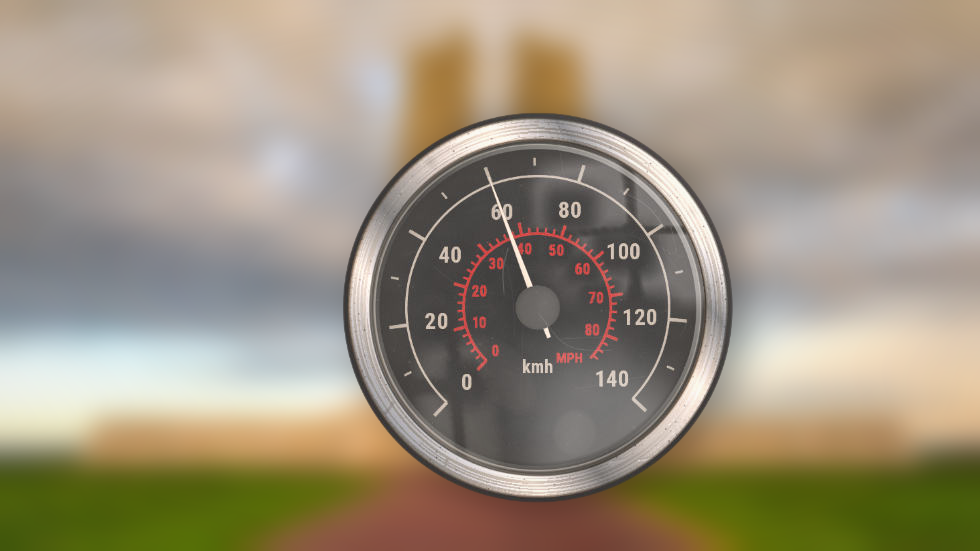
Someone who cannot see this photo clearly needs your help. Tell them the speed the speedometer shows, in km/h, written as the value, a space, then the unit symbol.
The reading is 60 km/h
